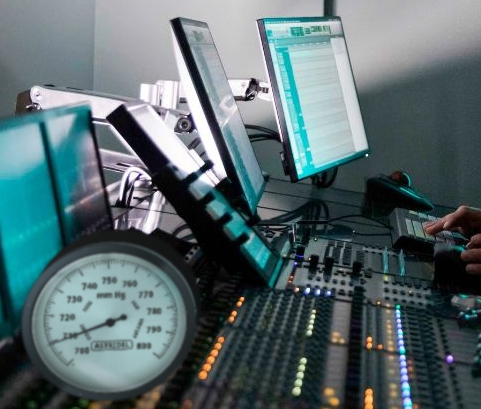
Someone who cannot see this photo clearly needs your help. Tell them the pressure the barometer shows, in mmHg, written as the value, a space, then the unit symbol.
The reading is 710 mmHg
